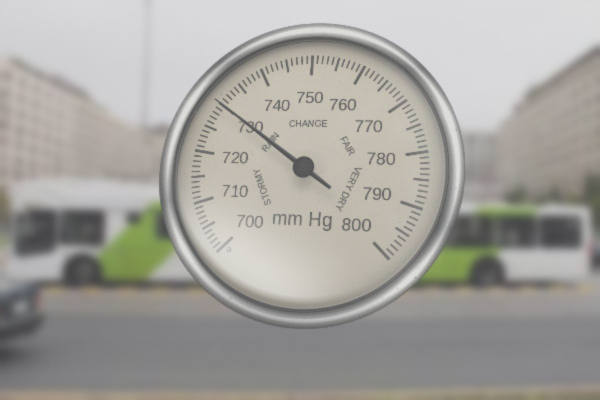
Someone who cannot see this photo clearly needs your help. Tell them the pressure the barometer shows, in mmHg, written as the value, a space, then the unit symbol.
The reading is 730 mmHg
